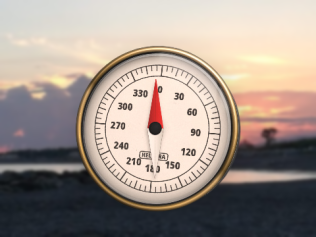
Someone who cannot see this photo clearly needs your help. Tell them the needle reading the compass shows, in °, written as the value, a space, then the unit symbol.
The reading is 355 °
